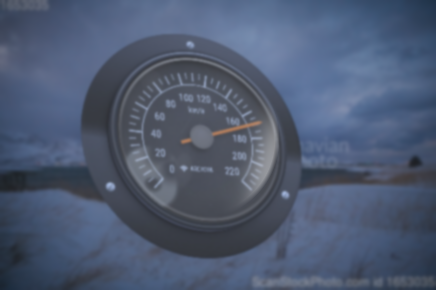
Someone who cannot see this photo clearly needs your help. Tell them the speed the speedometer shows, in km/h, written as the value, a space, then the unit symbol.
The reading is 170 km/h
